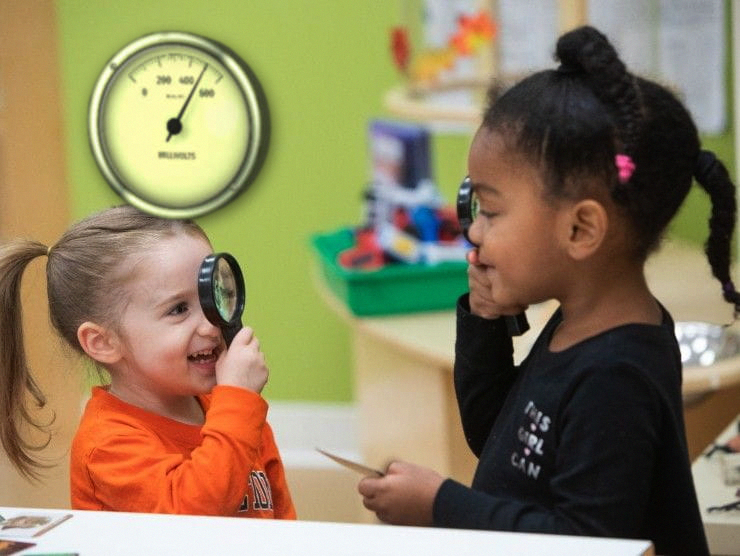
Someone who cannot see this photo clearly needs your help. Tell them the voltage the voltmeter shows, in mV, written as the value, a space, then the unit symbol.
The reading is 500 mV
